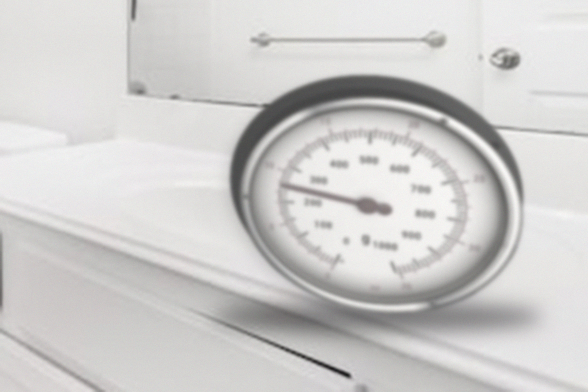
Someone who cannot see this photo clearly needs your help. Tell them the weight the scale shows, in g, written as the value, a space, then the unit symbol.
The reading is 250 g
